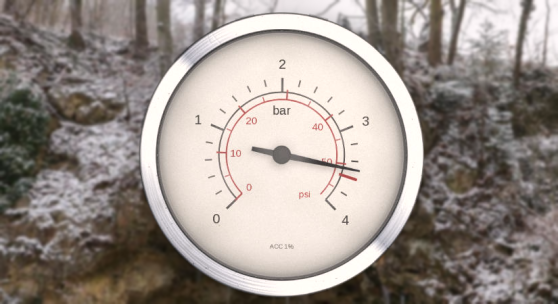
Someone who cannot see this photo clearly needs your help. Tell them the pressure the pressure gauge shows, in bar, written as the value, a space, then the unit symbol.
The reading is 3.5 bar
